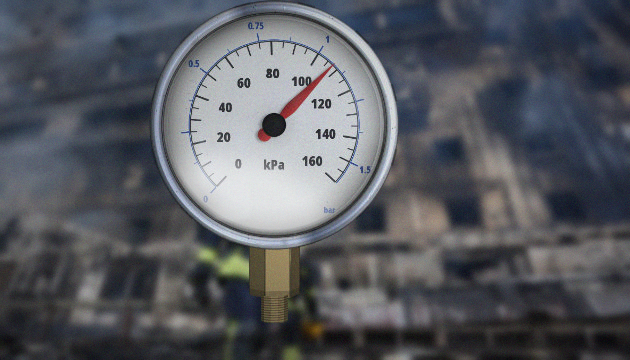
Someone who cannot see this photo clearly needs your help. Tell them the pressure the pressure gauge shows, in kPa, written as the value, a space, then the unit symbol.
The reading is 107.5 kPa
